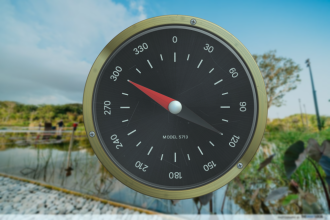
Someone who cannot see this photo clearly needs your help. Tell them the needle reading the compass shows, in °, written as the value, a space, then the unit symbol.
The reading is 300 °
